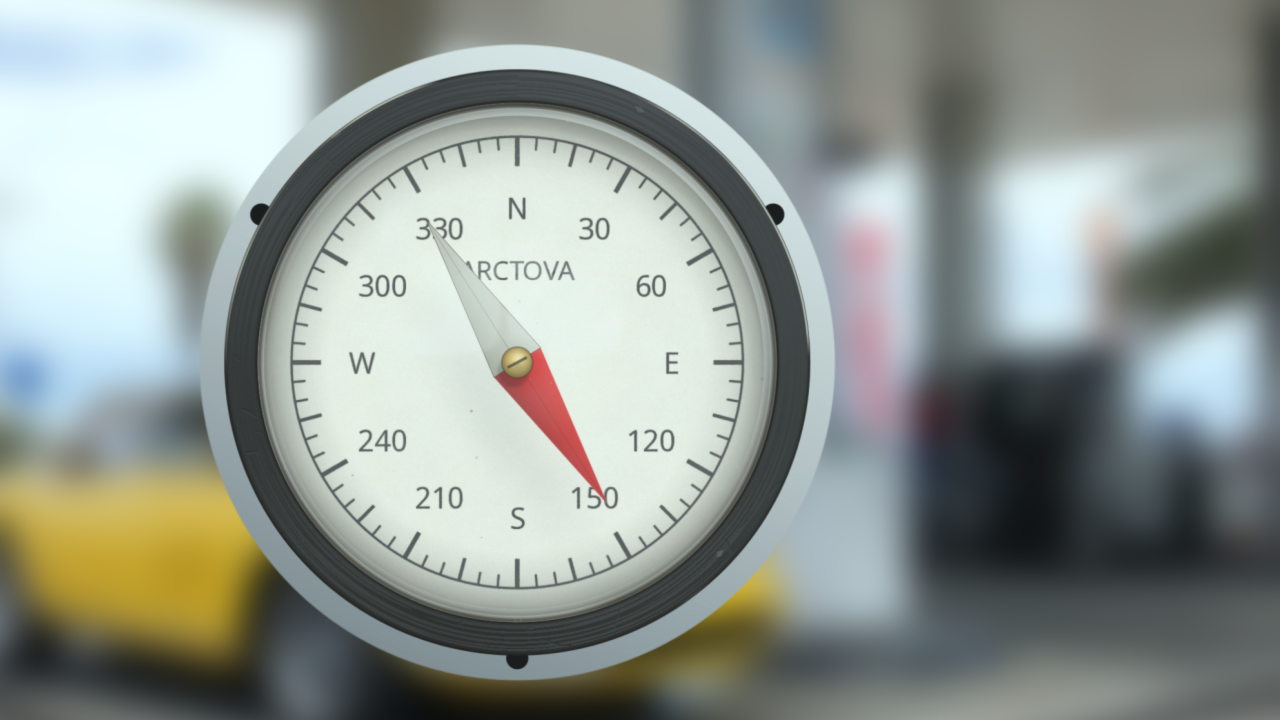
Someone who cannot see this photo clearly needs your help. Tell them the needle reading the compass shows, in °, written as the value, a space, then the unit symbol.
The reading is 147.5 °
